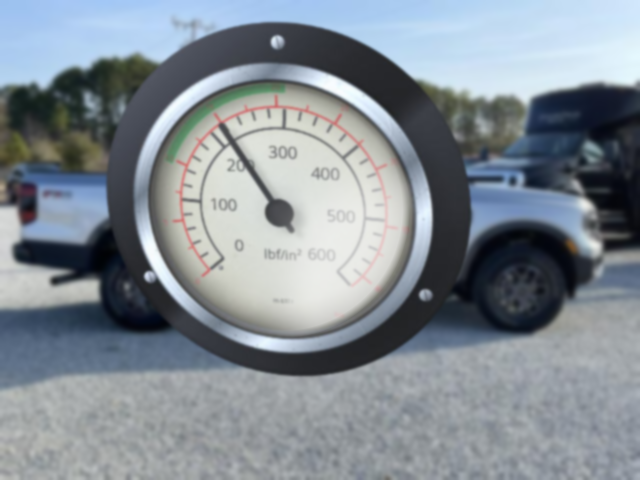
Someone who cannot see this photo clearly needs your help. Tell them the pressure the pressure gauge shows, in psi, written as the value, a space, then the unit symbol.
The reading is 220 psi
